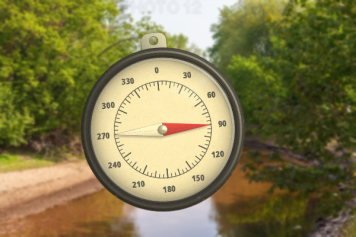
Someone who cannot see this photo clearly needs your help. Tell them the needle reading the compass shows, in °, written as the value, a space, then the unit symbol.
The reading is 90 °
